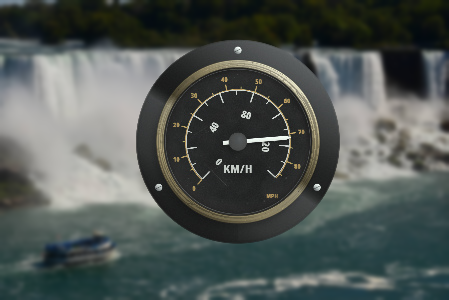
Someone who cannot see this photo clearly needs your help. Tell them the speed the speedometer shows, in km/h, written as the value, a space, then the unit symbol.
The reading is 115 km/h
